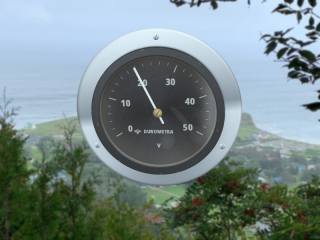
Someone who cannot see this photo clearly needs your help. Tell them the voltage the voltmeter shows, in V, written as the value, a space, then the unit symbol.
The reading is 20 V
